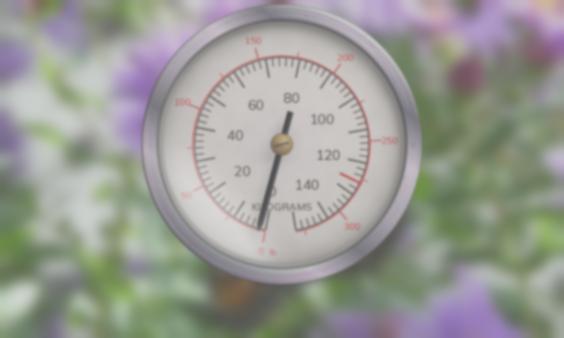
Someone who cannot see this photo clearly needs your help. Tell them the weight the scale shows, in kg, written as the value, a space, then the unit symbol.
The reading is 2 kg
